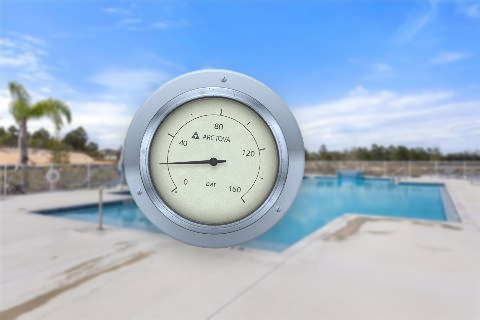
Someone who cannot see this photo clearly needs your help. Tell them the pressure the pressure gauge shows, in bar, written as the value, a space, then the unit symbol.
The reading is 20 bar
